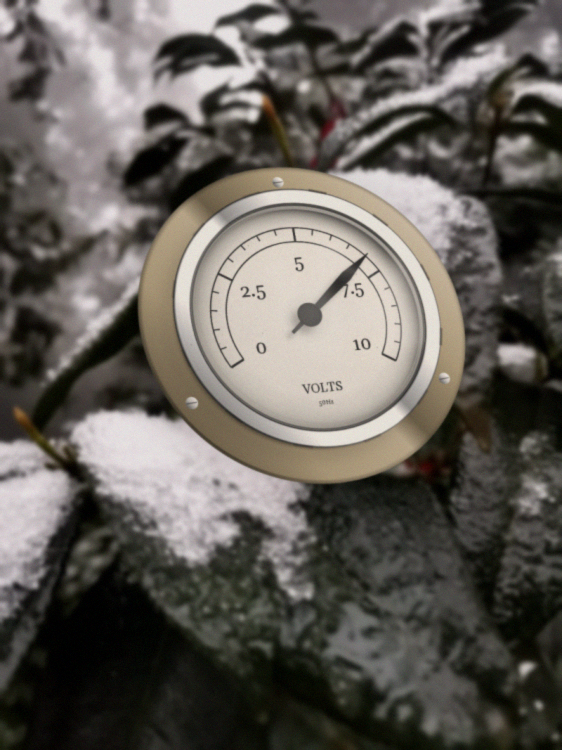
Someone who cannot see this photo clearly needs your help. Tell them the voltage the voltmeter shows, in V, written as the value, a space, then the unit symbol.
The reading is 7 V
